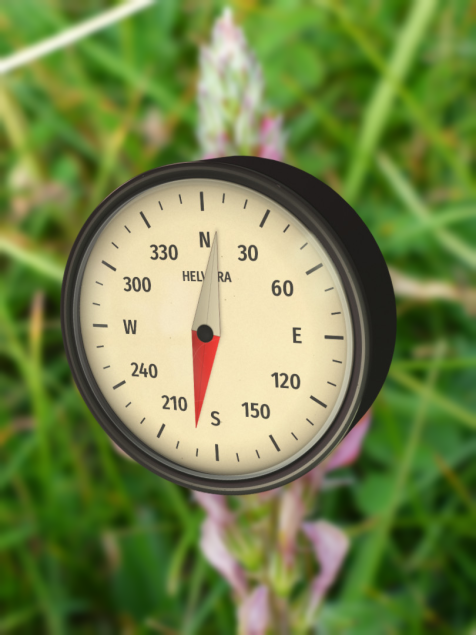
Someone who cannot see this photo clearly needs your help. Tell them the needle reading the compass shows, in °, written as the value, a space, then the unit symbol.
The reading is 190 °
